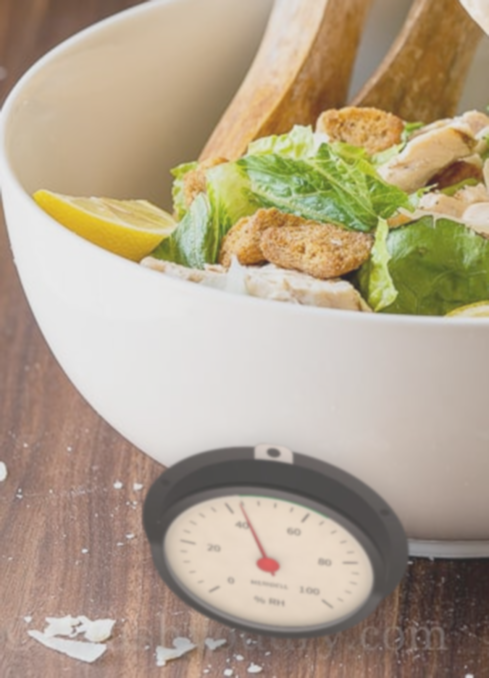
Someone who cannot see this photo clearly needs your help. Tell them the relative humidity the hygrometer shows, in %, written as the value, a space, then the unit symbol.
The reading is 44 %
